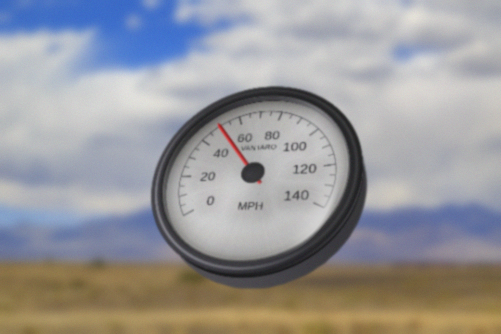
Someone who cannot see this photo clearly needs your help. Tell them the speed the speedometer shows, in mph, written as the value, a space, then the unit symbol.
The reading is 50 mph
